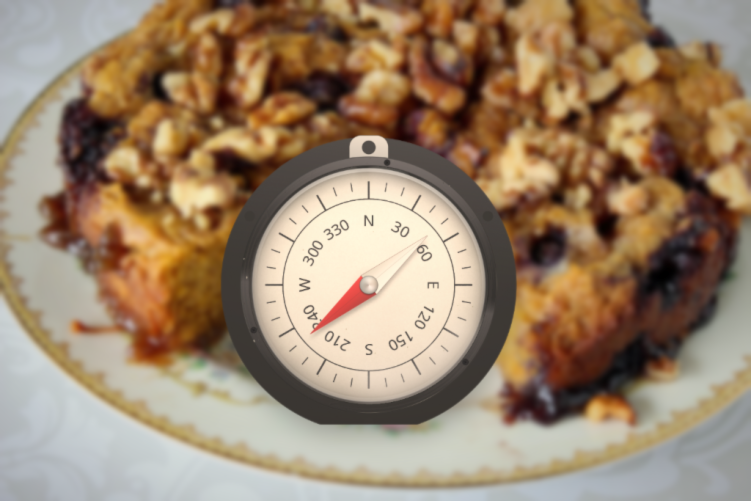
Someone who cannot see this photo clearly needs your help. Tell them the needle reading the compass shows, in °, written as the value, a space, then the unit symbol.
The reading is 230 °
